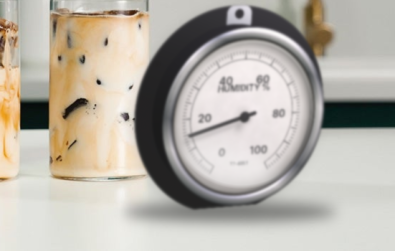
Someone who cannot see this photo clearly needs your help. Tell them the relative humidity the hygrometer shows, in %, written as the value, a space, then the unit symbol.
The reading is 15 %
